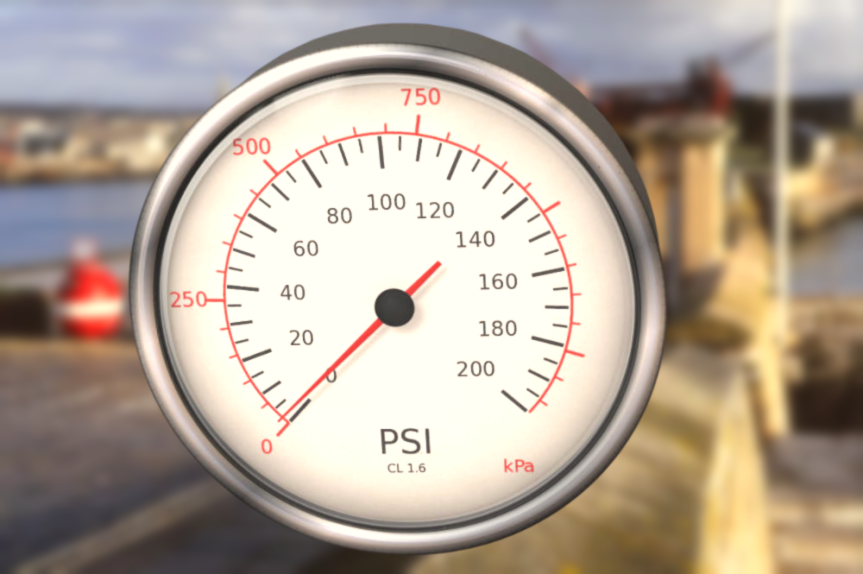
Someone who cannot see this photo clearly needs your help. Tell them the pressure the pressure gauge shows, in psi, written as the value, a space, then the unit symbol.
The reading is 2.5 psi
